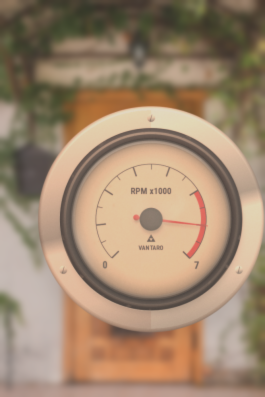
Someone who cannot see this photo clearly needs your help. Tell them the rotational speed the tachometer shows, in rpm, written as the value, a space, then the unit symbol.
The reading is 6000 rpm
